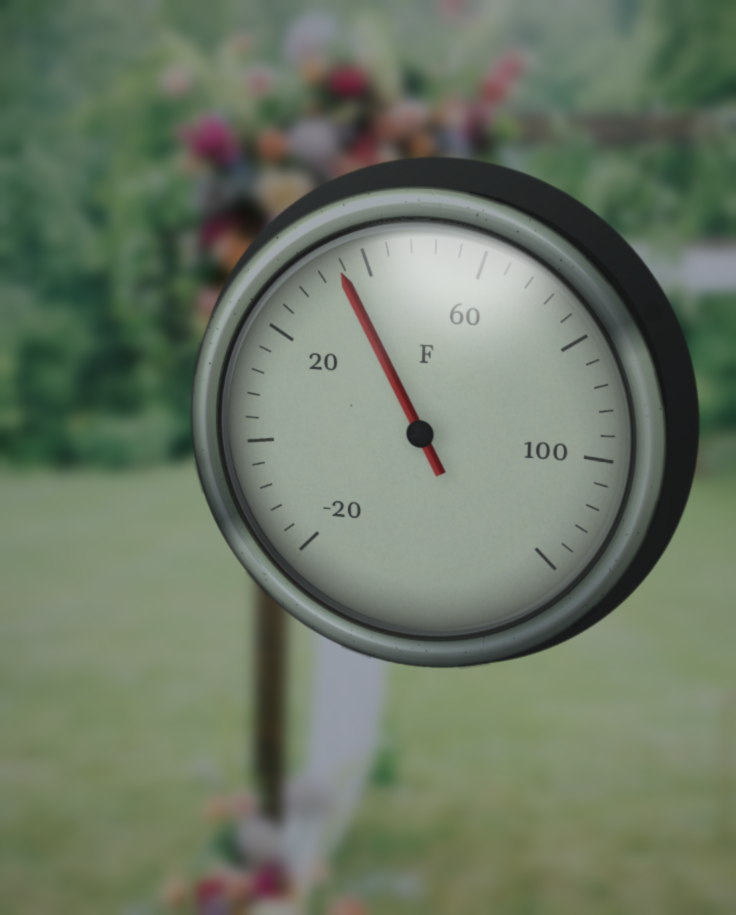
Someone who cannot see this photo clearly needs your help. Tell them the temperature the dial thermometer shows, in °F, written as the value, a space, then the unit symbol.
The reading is 36 °F
